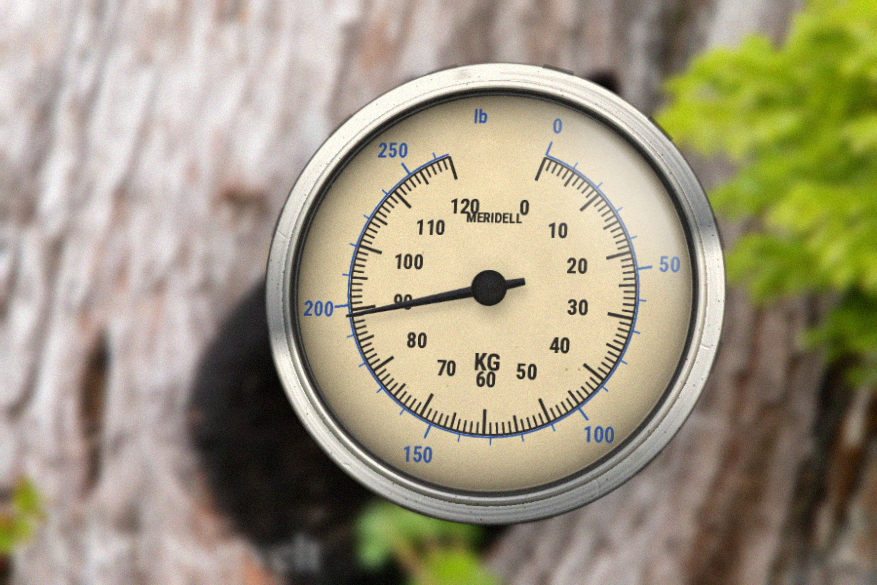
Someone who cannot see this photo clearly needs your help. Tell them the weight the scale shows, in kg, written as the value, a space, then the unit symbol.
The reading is 89 kg
